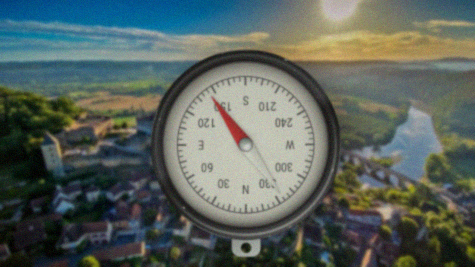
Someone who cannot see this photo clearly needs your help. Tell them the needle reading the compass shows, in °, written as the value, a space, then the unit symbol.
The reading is 145 °
